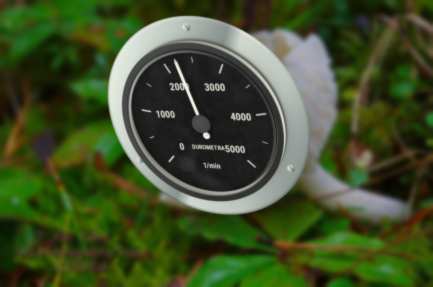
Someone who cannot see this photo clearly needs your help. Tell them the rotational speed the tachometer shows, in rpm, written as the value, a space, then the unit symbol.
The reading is 2250 rpm
